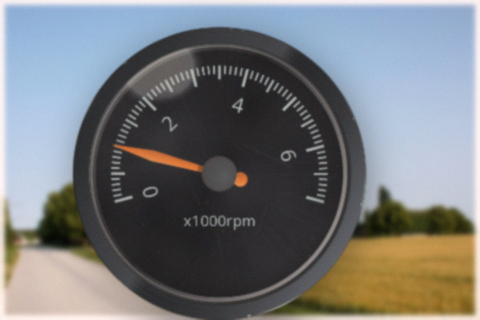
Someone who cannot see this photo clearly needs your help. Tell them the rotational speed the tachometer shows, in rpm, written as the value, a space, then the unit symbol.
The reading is 1000 rpm
